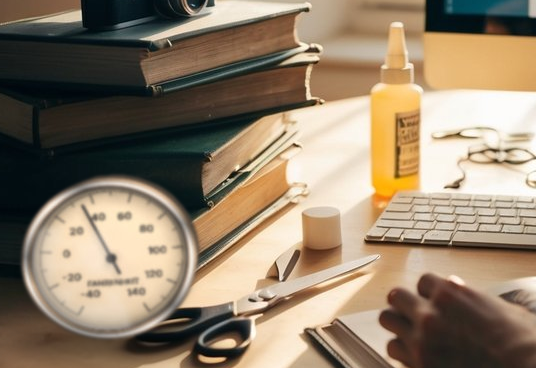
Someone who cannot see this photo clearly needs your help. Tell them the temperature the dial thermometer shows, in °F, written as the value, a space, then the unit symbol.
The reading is 35 °F
